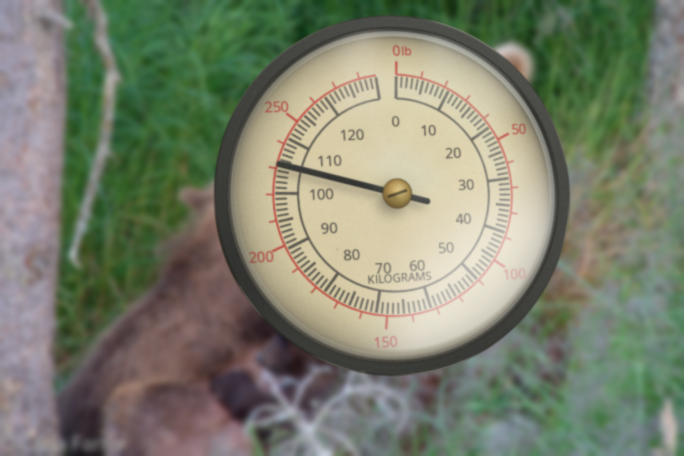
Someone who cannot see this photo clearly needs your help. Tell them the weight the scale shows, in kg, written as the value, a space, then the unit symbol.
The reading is 105 kg
